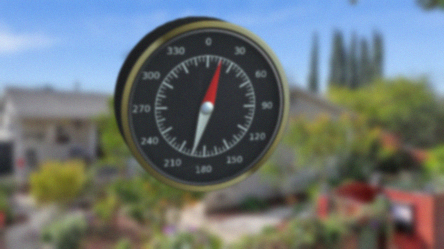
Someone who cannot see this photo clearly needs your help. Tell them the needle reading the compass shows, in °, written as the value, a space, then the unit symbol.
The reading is 15 °
